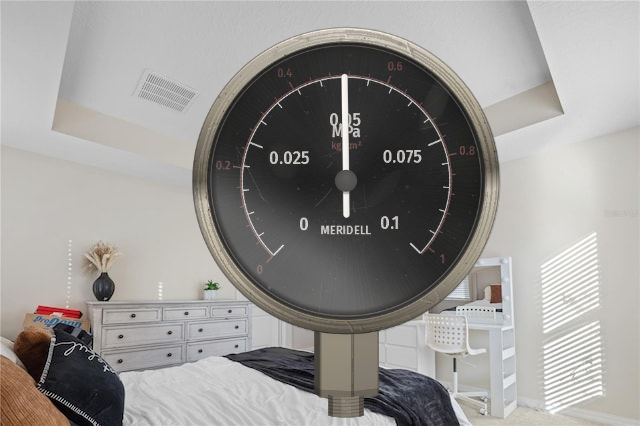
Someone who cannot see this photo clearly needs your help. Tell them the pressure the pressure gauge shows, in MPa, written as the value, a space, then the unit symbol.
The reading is 0.05 MPa
